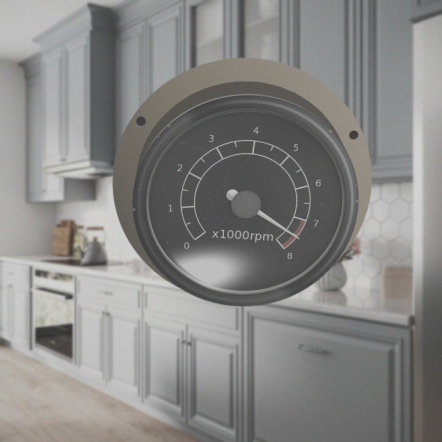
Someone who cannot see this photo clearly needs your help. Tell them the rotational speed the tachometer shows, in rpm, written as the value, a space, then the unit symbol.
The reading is 7500 rpm
